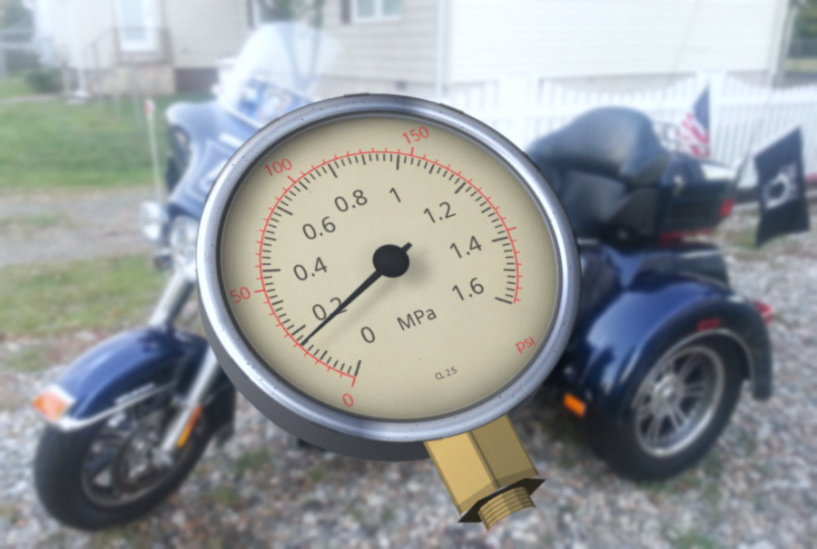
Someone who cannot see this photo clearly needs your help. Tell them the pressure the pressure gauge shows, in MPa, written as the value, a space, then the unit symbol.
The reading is 0.16 MPa
